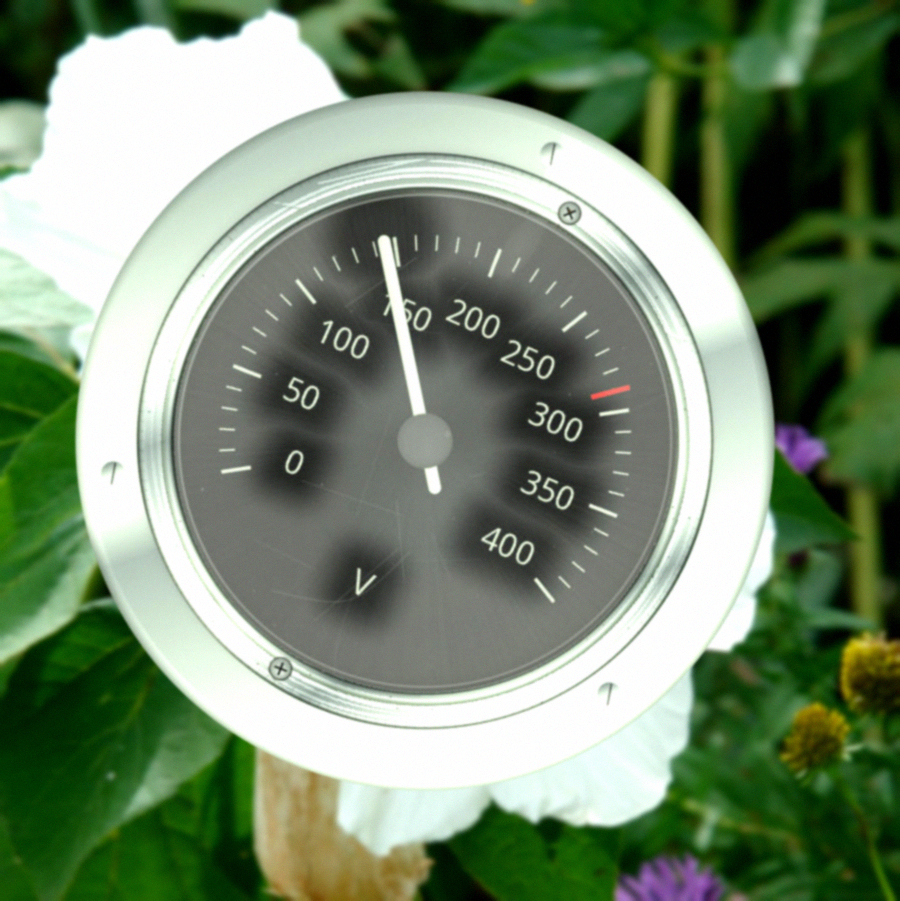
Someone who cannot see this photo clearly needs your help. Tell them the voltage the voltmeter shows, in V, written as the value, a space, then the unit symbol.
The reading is 145 V
